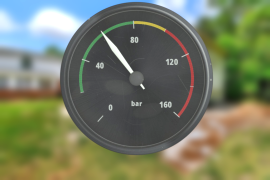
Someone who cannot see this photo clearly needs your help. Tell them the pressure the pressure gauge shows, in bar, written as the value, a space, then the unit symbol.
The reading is 60 bar
